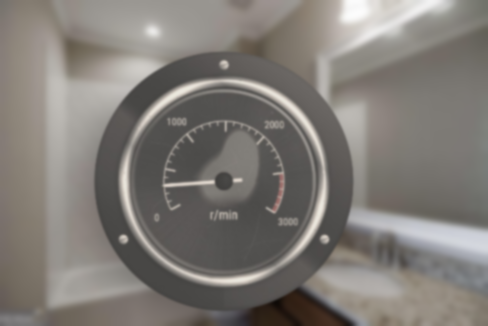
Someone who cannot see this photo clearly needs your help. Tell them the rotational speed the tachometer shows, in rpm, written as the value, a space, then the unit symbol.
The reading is 300 rpm
